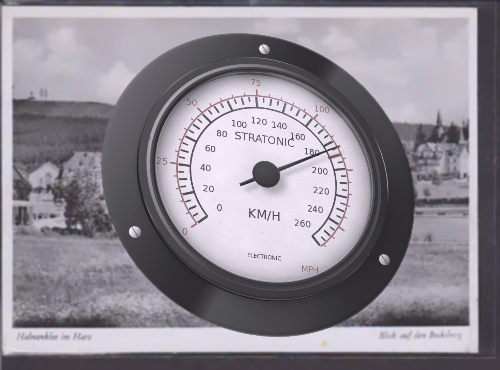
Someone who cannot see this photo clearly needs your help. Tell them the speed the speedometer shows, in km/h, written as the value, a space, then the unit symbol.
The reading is 185 km/h
